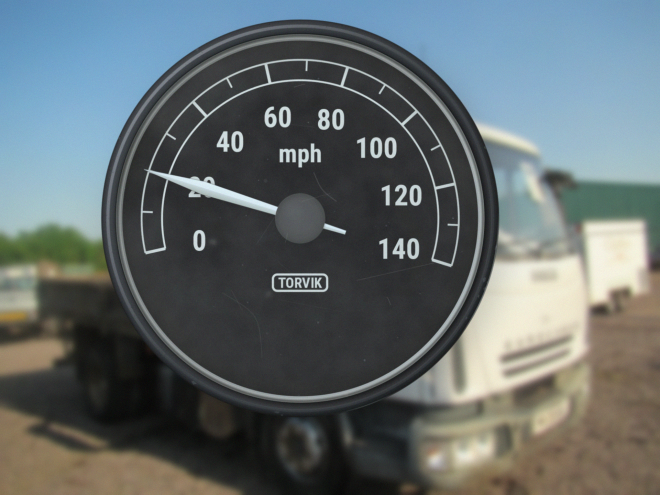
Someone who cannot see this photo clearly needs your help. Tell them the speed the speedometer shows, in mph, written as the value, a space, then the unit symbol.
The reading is 20 mph
